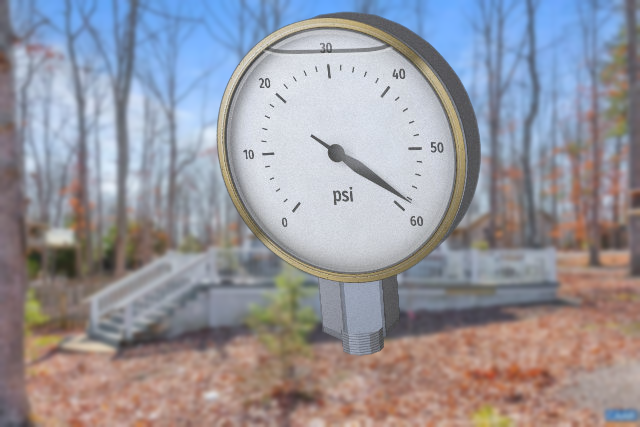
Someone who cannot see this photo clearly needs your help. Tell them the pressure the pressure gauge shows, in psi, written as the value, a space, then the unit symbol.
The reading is 58 psi
